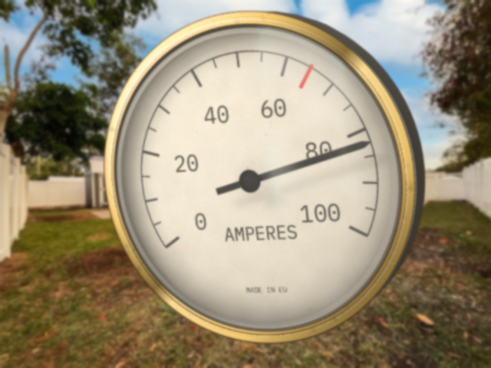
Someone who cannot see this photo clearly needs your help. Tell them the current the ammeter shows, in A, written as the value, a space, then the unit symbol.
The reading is 82.5 A
